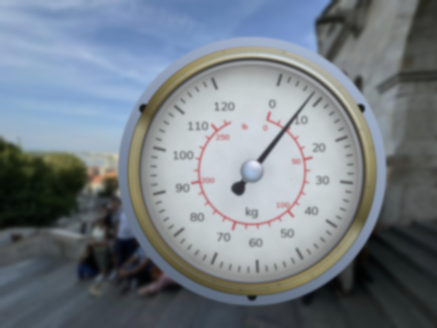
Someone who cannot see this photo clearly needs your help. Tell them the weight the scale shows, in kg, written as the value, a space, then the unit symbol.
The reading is 8 kg
